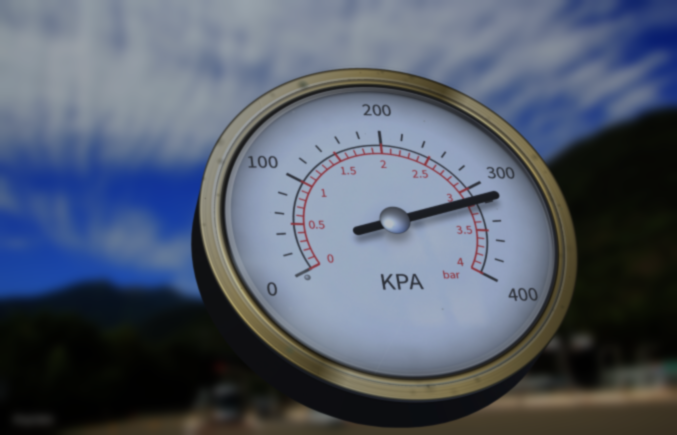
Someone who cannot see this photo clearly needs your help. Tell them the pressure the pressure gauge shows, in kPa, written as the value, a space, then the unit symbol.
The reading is 320 kPa
